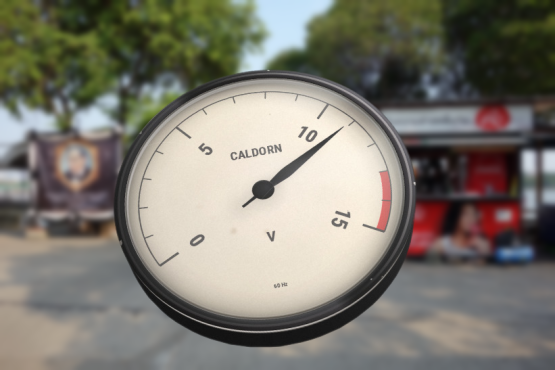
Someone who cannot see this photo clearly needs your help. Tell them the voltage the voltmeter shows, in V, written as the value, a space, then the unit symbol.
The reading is 11 V
